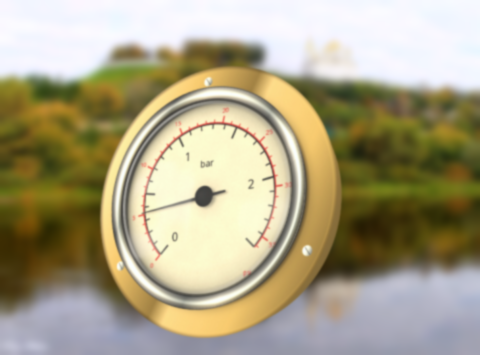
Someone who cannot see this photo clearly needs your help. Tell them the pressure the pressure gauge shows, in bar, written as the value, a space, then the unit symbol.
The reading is 0.35 bar
